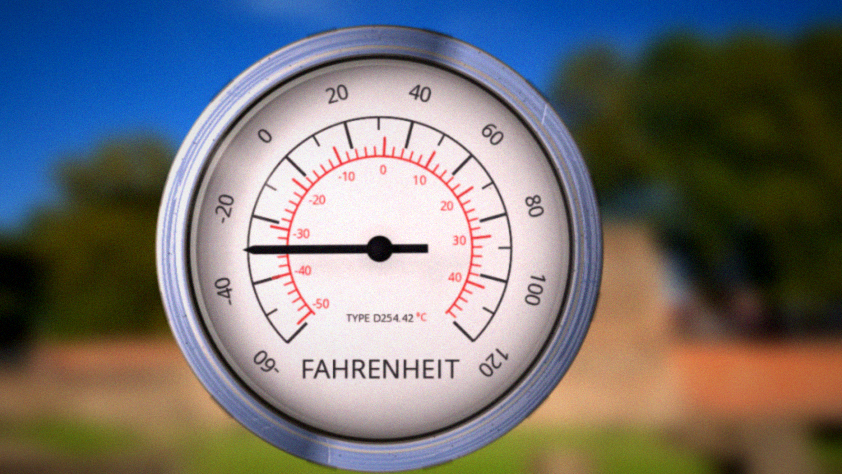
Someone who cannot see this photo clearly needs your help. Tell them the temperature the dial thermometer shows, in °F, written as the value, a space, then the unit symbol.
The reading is -30 °F
